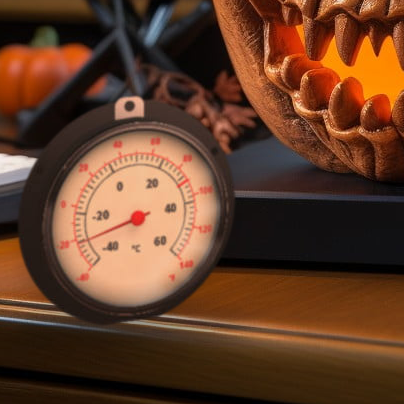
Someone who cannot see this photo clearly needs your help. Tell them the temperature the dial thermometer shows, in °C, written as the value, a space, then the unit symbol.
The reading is -30 °C
